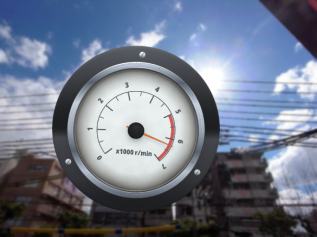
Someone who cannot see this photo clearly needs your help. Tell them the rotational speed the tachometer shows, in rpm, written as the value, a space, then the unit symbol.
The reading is 6250 rpm
